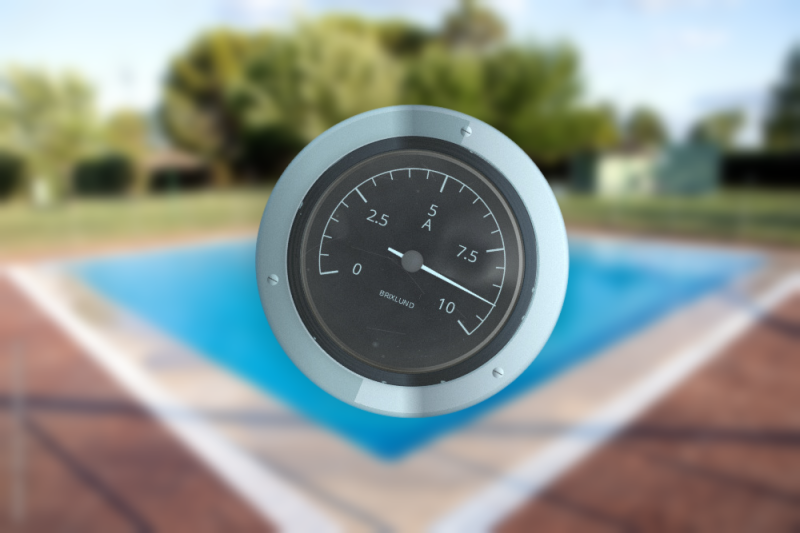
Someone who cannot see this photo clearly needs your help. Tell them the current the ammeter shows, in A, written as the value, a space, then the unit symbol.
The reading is 9 A
